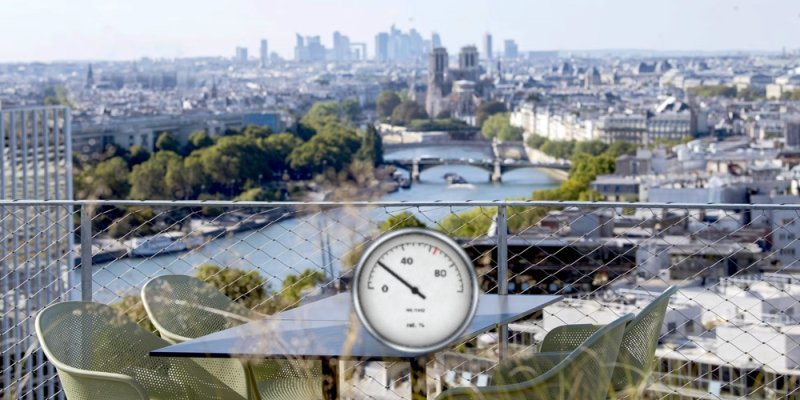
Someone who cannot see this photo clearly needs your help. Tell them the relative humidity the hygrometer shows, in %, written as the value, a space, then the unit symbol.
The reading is 20 %
